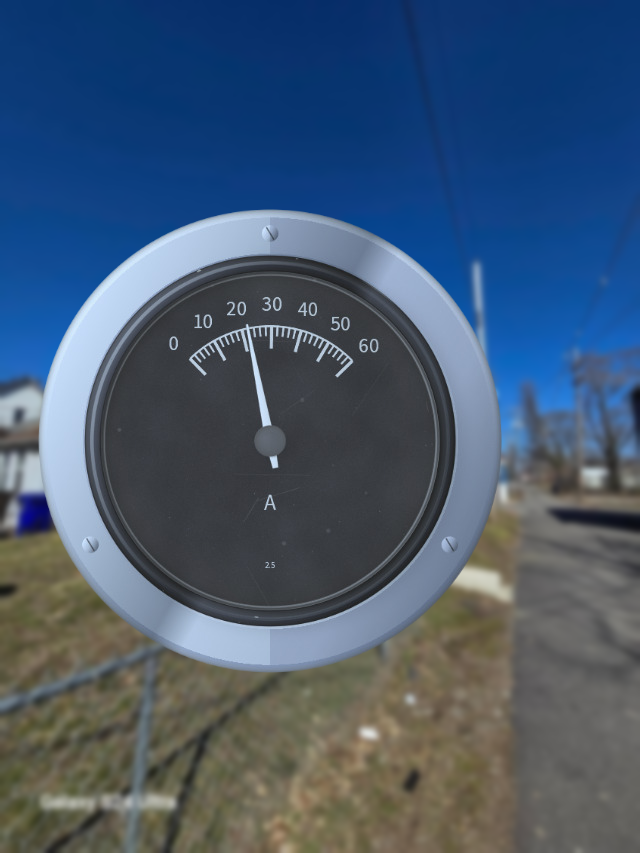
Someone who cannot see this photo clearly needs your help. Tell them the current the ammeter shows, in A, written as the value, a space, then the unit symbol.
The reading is 22 A
